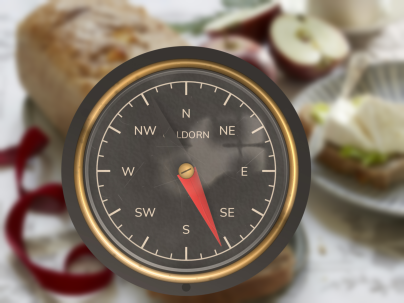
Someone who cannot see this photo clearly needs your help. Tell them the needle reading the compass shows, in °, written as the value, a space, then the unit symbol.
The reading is 155 °
